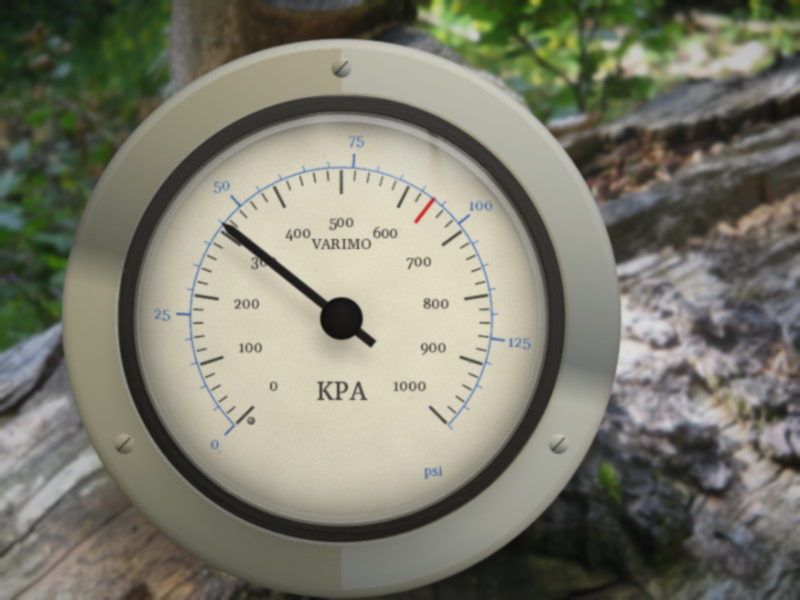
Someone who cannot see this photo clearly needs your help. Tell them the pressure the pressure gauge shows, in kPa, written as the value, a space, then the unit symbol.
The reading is 310 kPa
